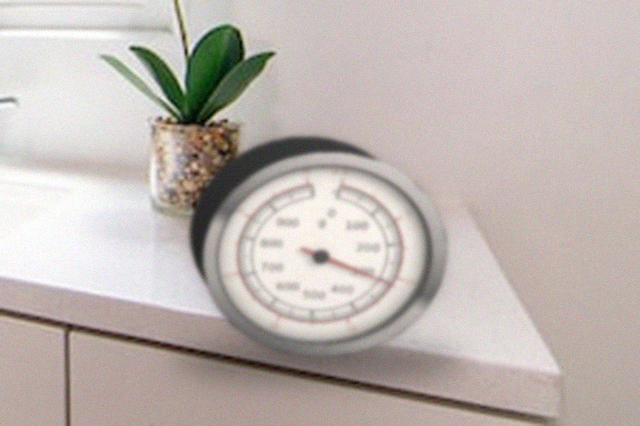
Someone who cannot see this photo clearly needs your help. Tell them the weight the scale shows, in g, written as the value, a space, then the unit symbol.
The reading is 300 g
